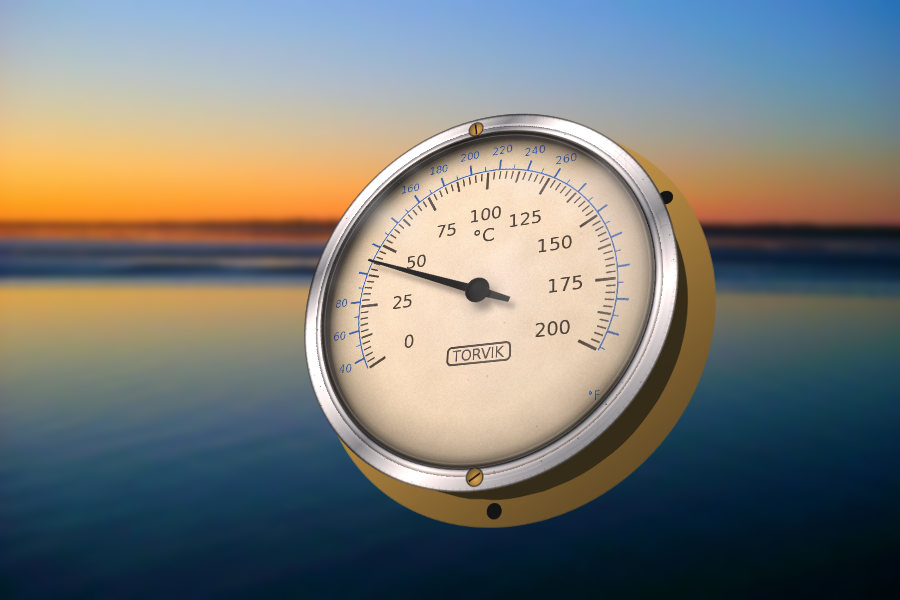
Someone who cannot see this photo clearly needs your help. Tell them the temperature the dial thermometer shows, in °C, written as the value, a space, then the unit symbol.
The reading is 42.5 °C
